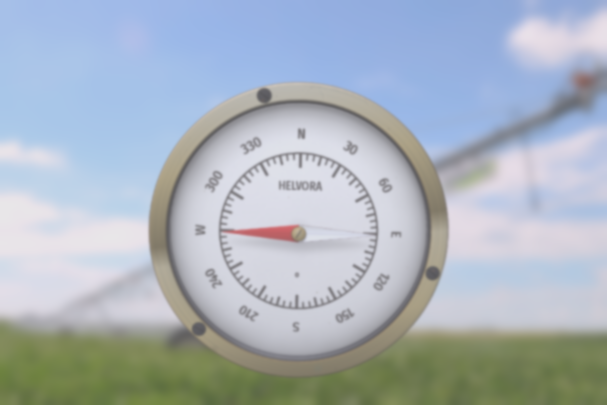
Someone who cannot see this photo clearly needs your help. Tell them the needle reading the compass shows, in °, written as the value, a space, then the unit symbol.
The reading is 270 °
